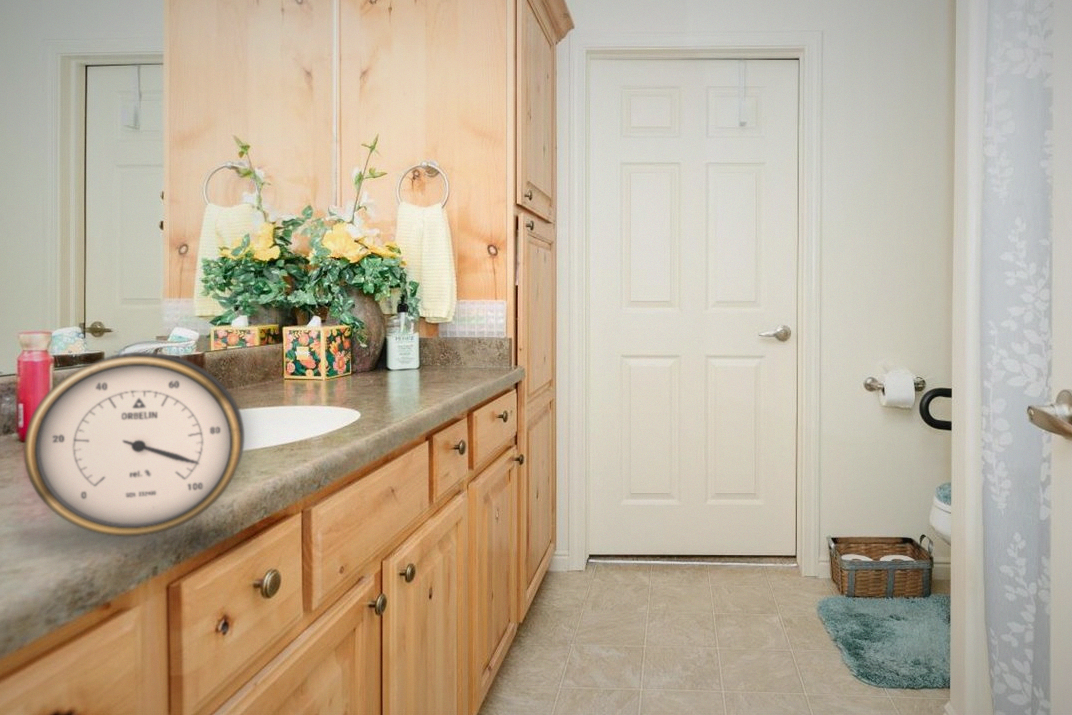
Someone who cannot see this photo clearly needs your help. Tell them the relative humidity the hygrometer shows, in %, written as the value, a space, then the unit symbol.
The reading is 92 %
